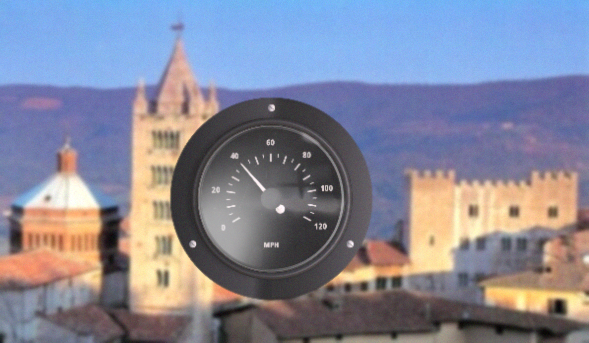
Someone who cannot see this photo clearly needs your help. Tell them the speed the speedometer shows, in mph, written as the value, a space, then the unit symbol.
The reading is 40 mph
